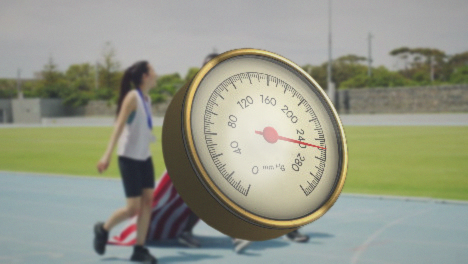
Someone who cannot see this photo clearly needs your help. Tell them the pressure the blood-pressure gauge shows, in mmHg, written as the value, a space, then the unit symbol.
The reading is 250 mmHg
